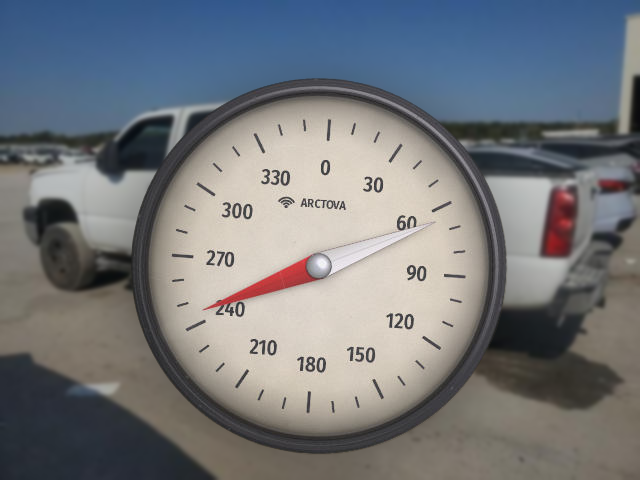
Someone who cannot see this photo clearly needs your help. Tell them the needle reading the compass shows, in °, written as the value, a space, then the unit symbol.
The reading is 245 °
